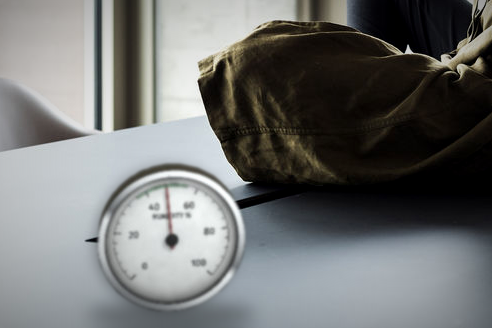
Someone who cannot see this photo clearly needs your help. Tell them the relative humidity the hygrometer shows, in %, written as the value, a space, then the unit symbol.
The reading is 48 %
